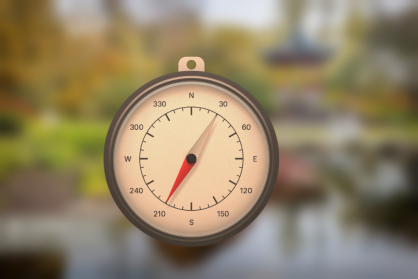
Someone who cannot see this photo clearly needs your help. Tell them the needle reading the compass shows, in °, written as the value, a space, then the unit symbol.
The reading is 210 °
